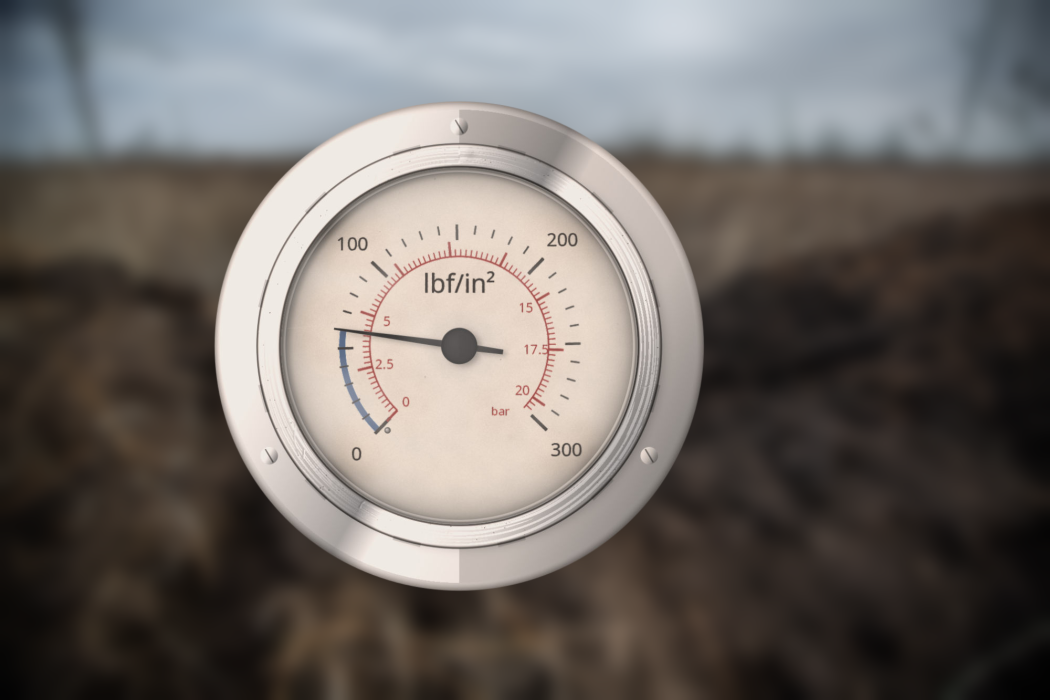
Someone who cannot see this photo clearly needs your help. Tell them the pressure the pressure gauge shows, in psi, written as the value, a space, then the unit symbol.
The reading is 60 psi
